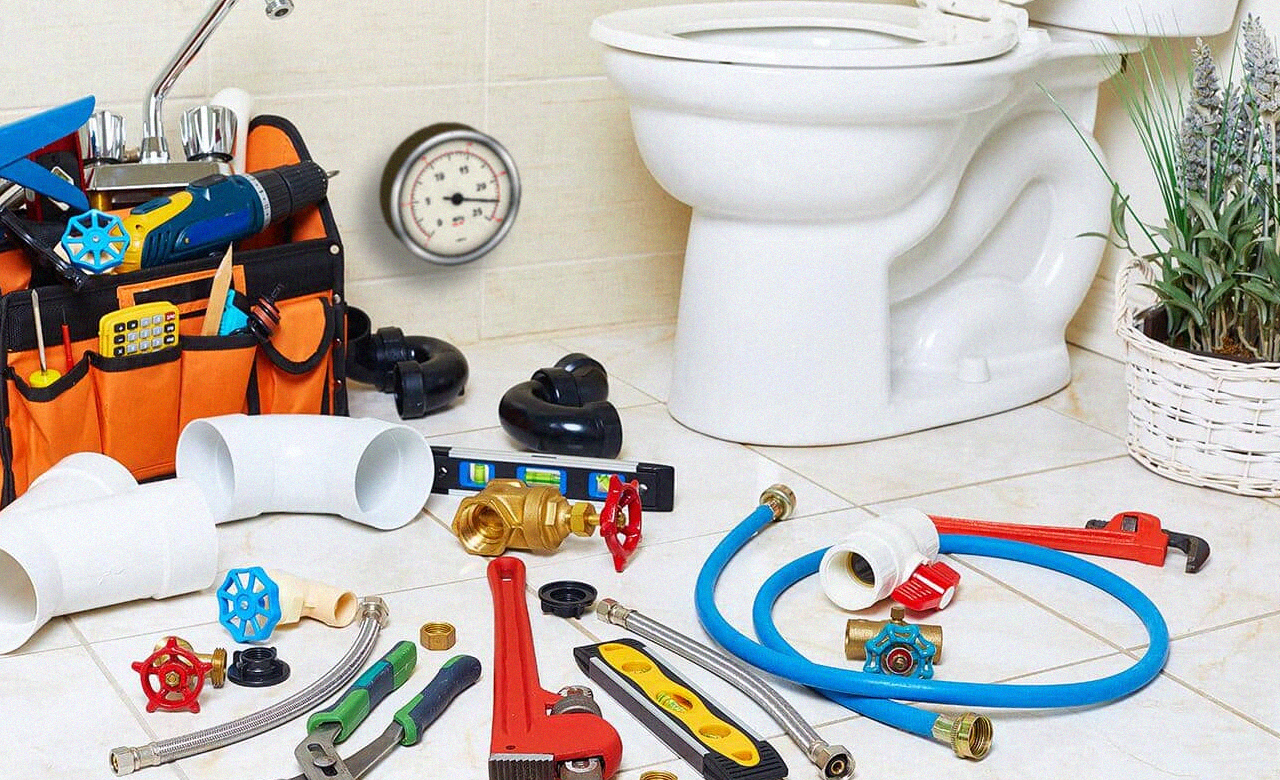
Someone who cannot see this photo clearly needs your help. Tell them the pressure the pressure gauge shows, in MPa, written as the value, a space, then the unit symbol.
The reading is 22.5 MPa
